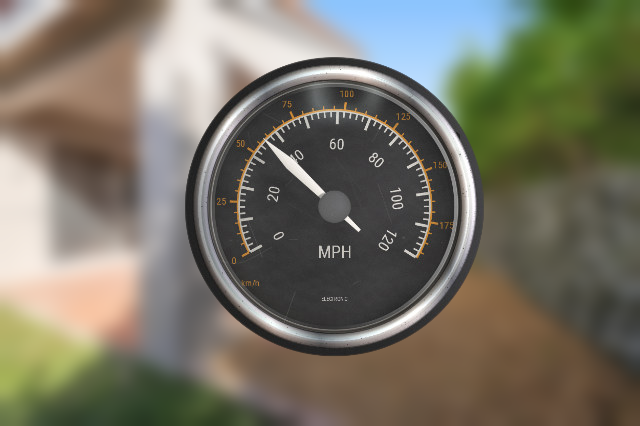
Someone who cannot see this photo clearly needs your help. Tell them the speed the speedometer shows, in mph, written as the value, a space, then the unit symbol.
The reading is 36 mph
